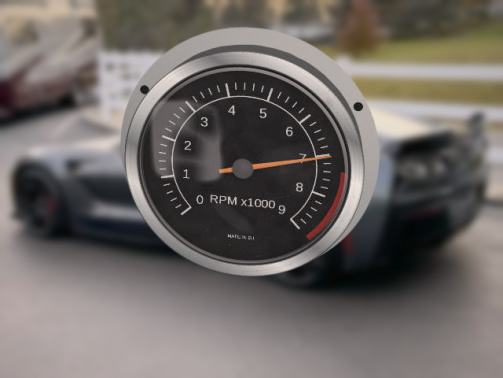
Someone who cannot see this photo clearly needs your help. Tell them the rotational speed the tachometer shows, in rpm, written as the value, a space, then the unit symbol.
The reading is 7000 rpm
